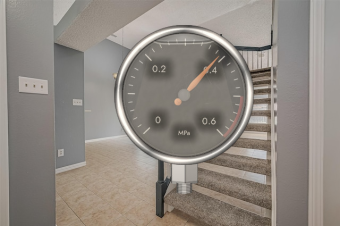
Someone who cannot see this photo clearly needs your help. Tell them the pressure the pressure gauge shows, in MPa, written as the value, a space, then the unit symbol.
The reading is 0.39 MPa
